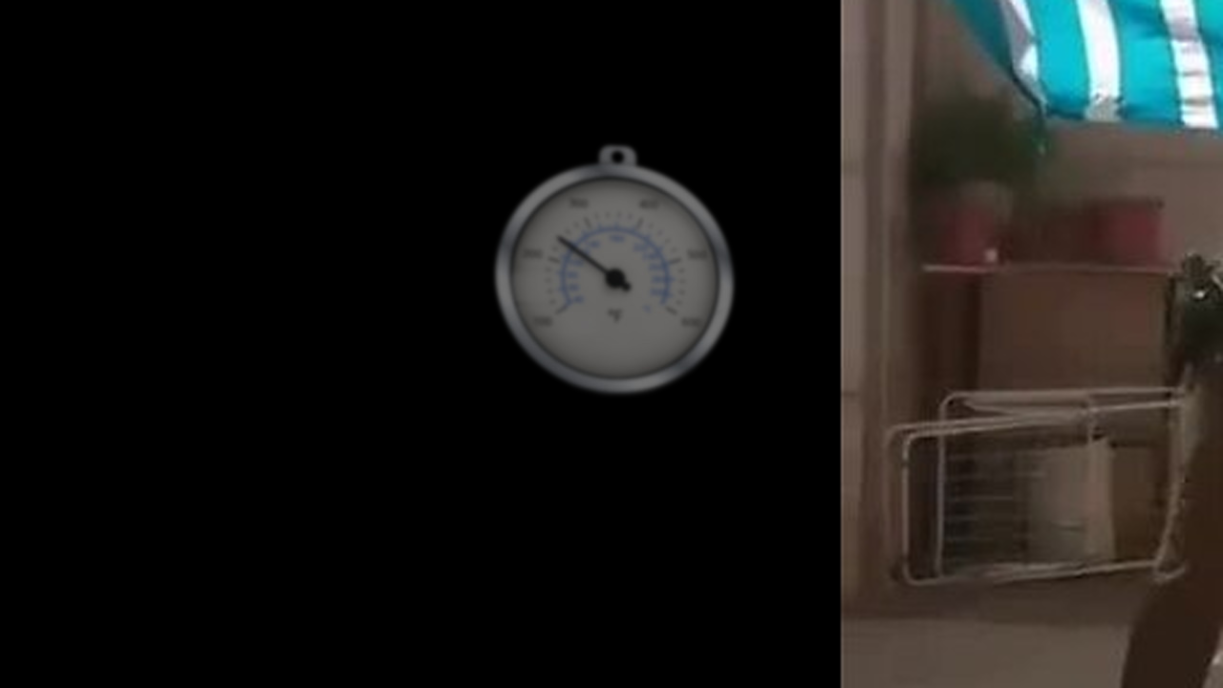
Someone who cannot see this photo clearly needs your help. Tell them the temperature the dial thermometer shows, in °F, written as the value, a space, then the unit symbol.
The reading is 240 °F
